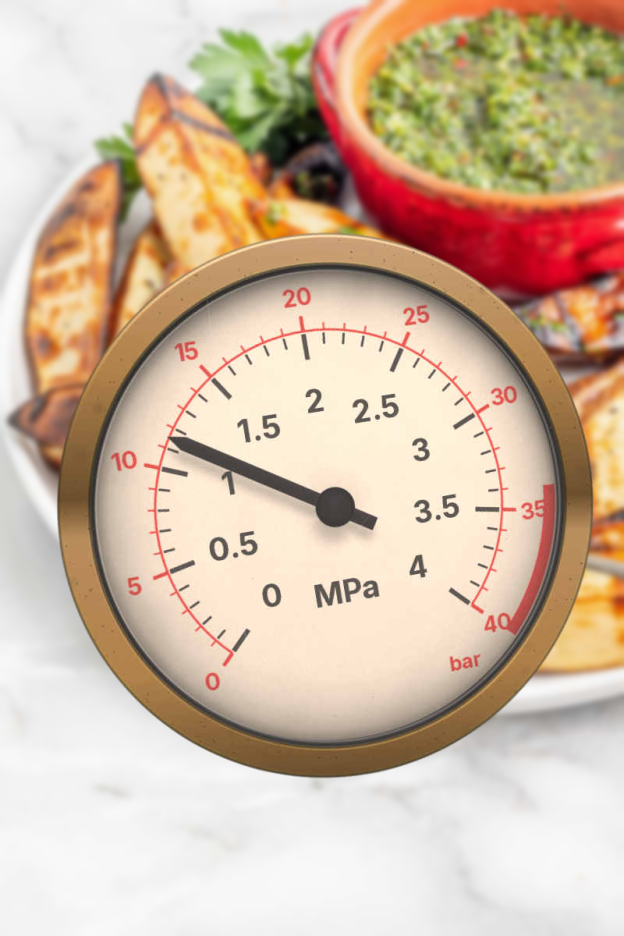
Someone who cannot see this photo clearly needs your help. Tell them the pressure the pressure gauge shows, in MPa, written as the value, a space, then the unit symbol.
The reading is 1.15 MPa
